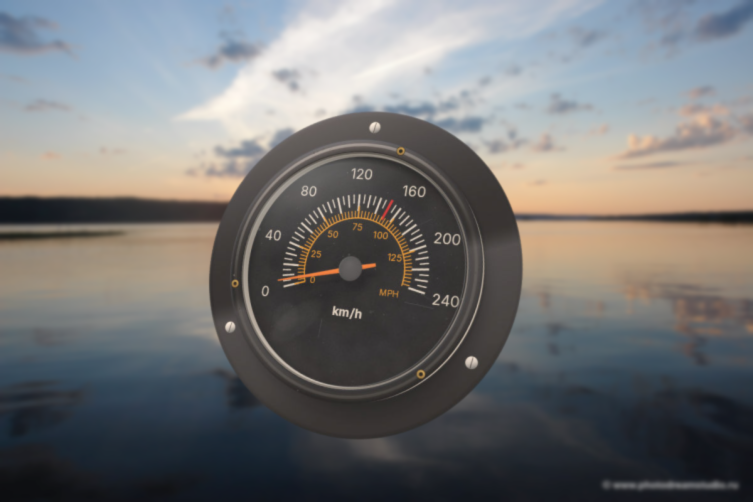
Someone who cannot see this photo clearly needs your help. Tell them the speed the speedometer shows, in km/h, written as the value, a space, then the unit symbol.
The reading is 5 km/h
